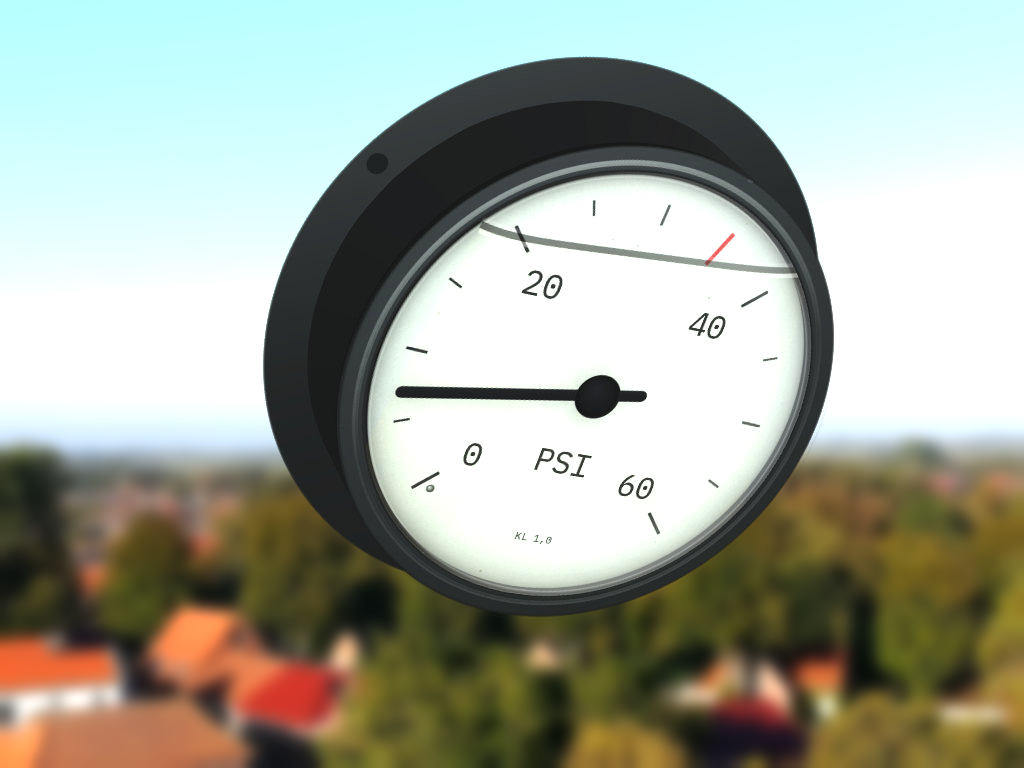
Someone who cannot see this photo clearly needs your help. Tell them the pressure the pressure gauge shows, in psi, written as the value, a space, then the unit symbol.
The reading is 7.5 psi
